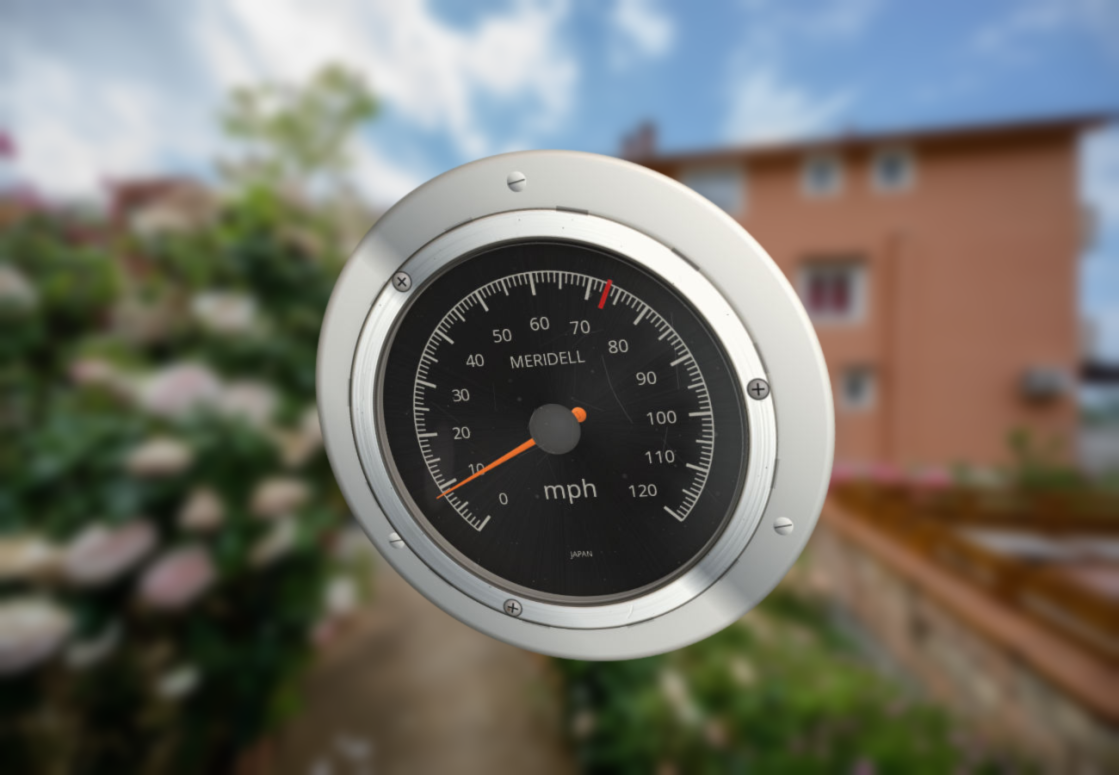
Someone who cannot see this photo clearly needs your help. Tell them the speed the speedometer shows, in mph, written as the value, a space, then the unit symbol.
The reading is 9 mph
